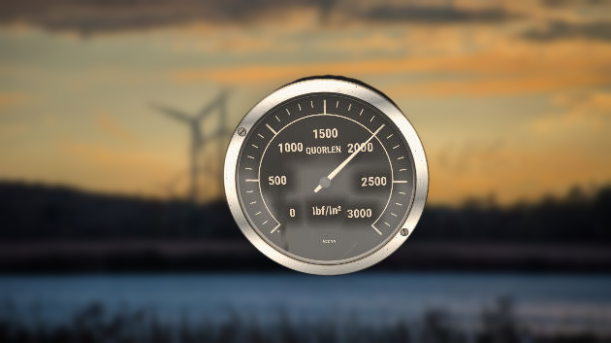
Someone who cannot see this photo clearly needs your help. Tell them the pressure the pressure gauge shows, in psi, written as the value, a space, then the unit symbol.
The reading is 2000 psi
